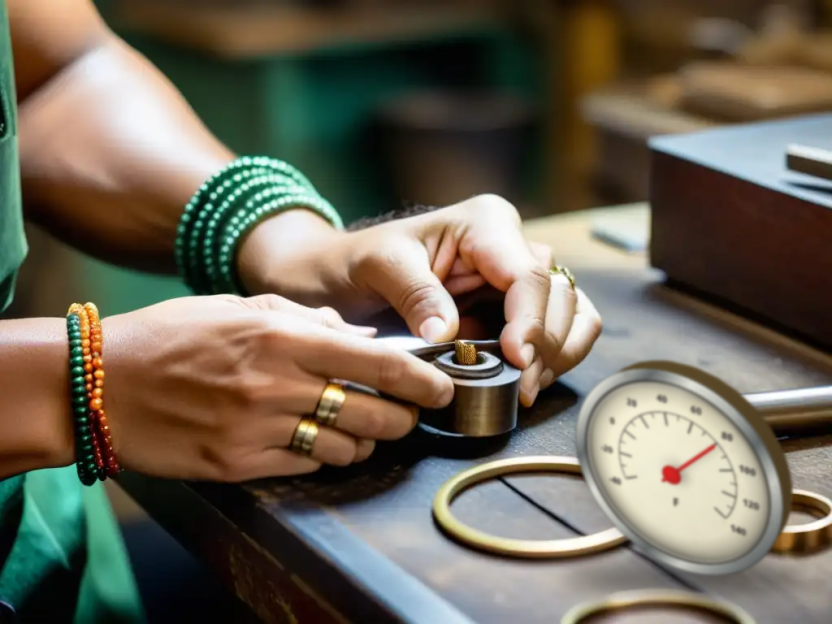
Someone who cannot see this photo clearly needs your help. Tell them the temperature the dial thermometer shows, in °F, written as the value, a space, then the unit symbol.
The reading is 80 °F
